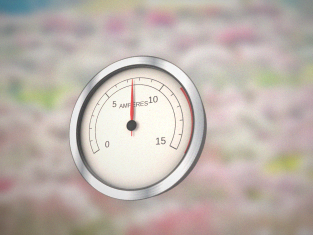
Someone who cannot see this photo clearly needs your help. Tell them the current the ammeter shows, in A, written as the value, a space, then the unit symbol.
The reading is 7.5 A
